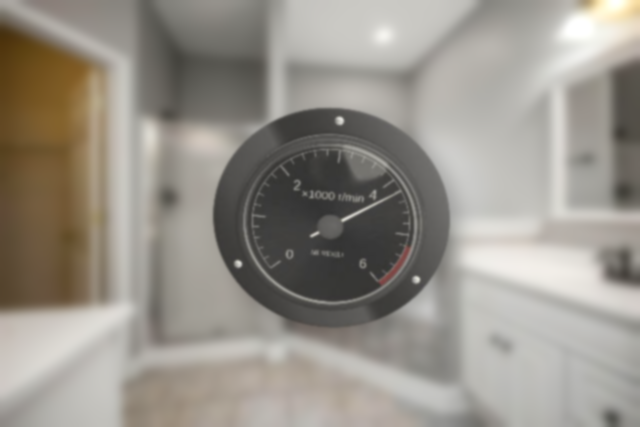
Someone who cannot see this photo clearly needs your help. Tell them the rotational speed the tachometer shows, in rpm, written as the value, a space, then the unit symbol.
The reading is 4200 rpm
